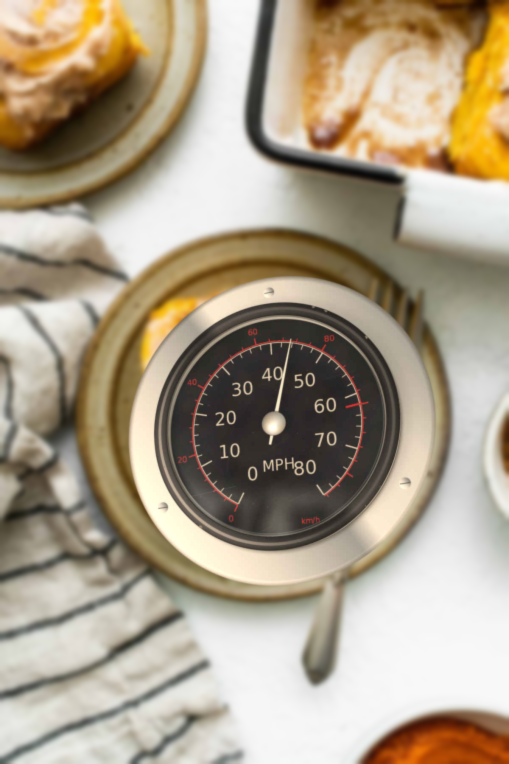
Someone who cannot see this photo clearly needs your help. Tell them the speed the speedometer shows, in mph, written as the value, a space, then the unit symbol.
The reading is 44 mph
